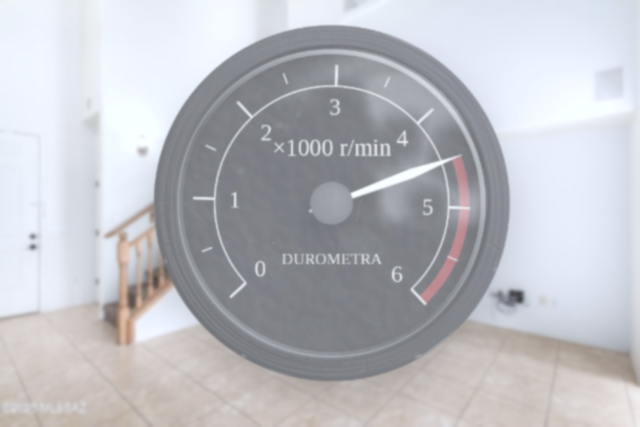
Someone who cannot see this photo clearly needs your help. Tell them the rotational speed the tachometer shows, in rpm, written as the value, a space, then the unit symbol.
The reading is 4500 rpm
